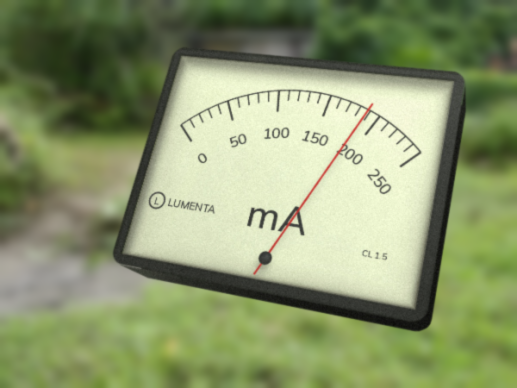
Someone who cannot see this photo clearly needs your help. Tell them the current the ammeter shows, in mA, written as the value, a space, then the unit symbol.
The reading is 190 mA
